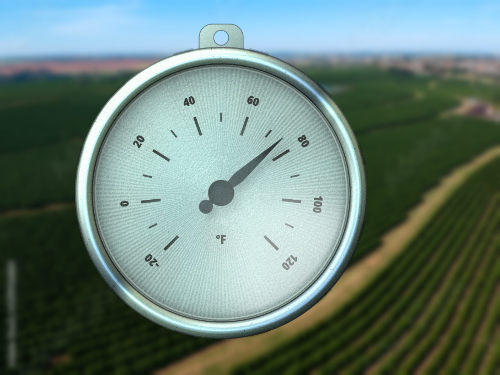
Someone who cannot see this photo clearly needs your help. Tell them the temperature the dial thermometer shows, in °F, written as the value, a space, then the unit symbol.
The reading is 75 °F
